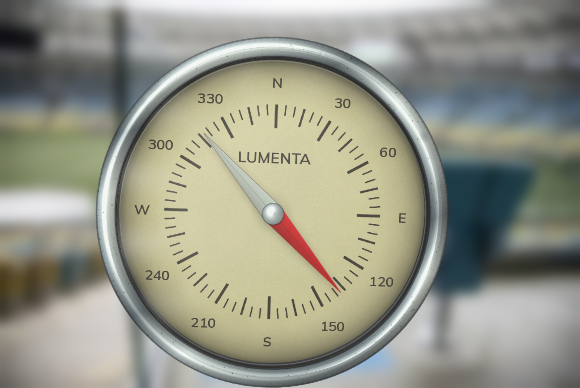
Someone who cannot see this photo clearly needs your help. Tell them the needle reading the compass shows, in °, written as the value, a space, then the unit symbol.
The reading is 137.5 °
